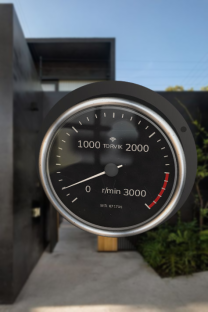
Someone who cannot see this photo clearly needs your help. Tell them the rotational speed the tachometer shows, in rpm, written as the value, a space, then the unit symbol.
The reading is 200 rpm
